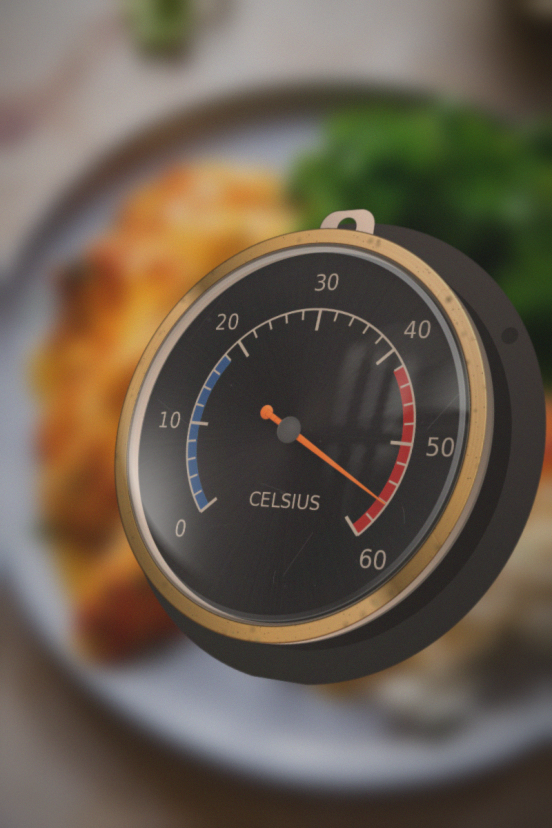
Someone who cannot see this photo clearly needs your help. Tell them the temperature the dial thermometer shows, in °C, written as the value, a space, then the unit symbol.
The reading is 56 °C
